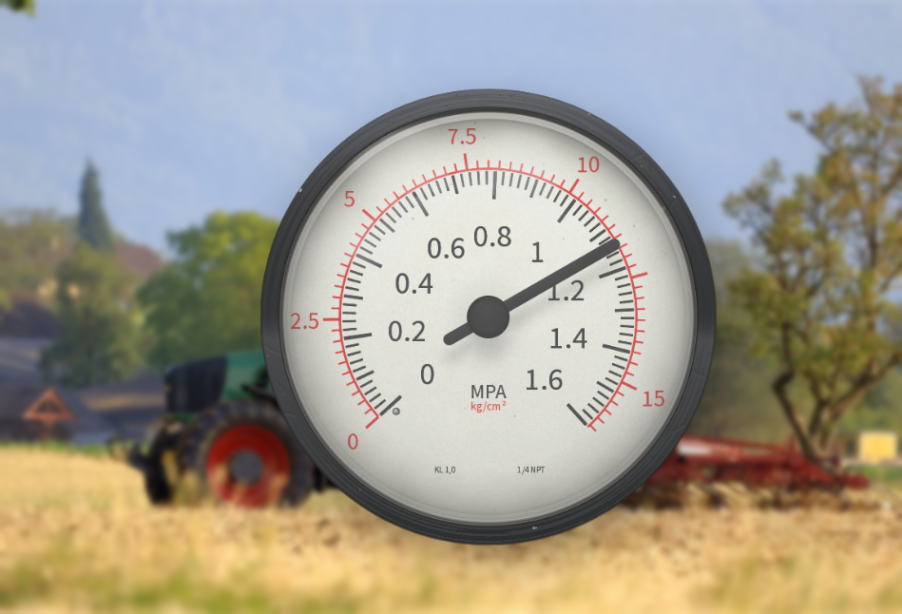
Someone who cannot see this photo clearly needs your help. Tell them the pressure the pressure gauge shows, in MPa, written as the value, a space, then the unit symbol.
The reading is 1.14 MPa
